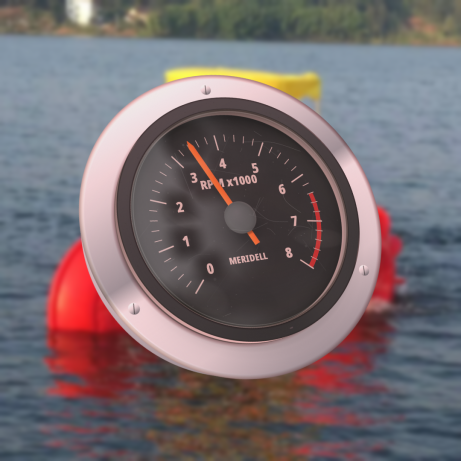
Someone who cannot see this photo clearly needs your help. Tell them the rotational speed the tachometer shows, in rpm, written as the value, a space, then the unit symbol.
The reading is 3400 rpm
